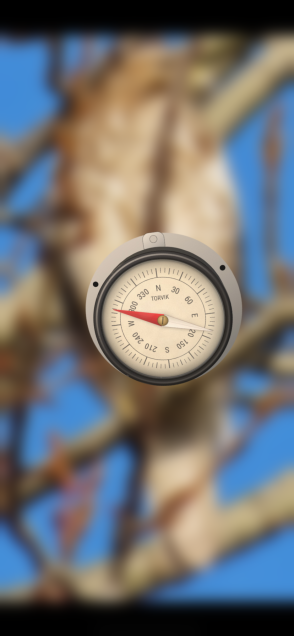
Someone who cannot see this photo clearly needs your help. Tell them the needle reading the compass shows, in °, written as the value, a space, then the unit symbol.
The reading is 290 °
